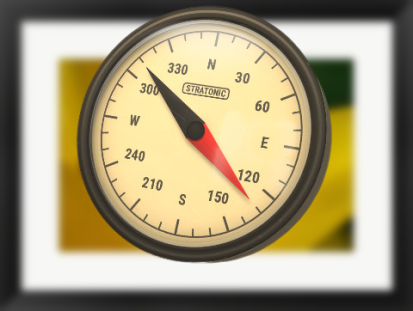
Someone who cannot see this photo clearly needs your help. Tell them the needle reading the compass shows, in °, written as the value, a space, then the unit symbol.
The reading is 130 °
